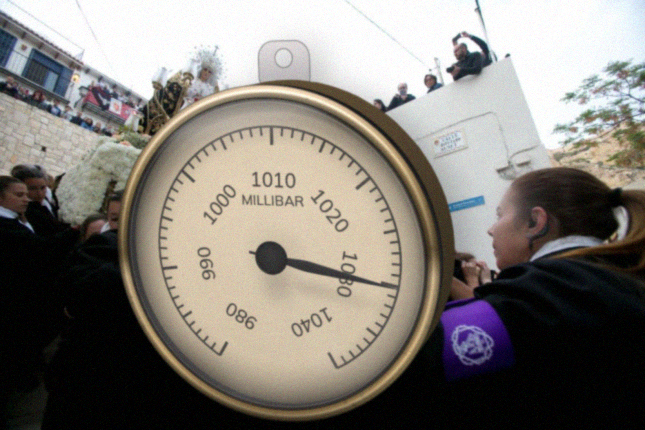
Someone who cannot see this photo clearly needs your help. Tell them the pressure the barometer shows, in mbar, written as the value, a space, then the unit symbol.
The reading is 1030 mbar
